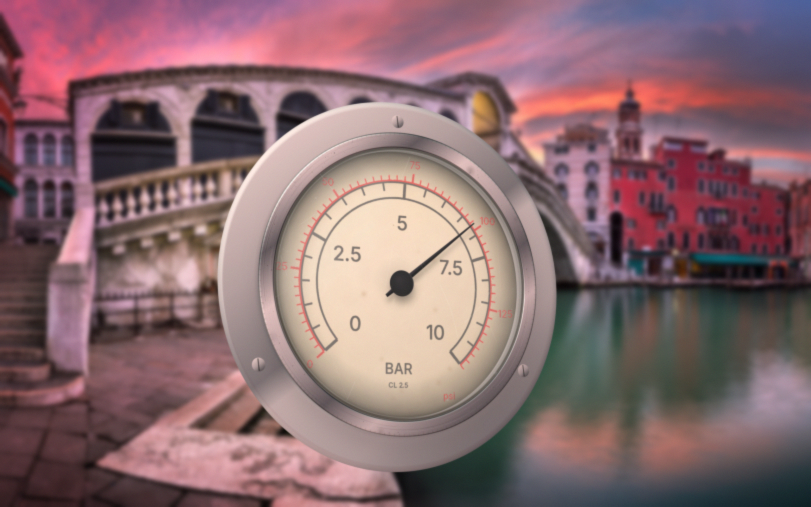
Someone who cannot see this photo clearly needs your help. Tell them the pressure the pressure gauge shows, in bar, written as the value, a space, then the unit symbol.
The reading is 6.75 bar
